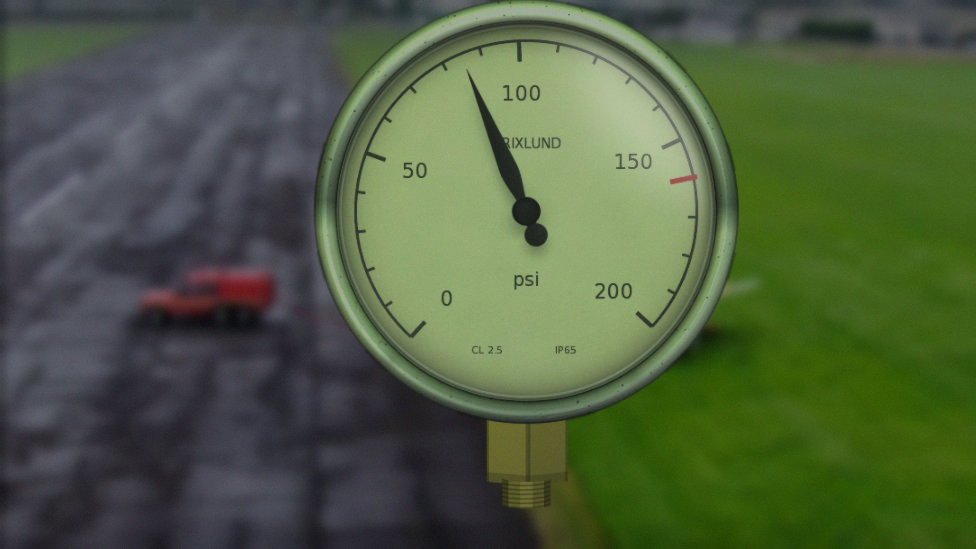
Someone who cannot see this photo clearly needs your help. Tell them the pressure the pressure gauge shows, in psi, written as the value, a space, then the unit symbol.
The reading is 85 psi
